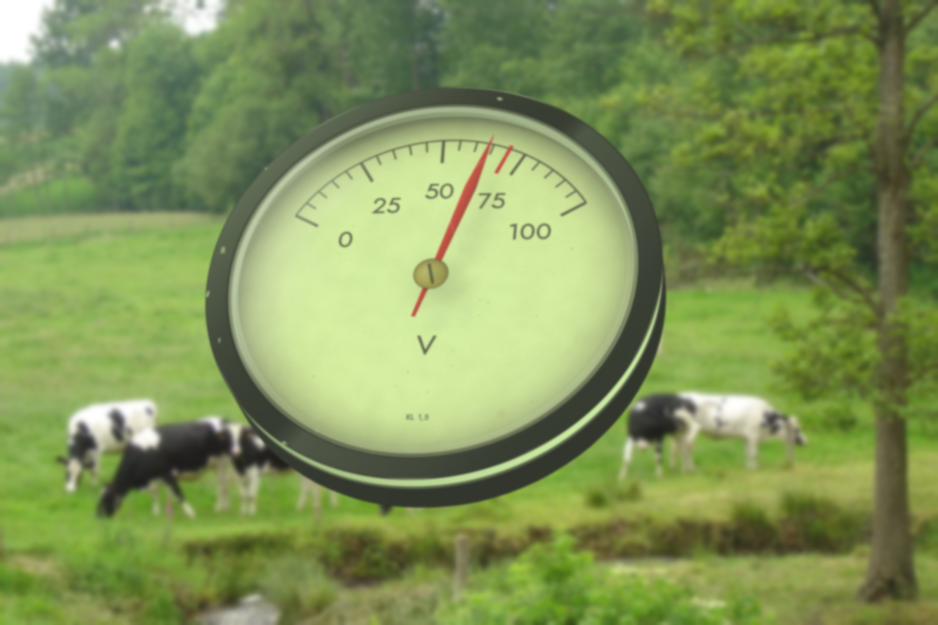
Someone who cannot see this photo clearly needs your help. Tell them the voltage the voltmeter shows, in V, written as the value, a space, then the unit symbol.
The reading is 65 V
